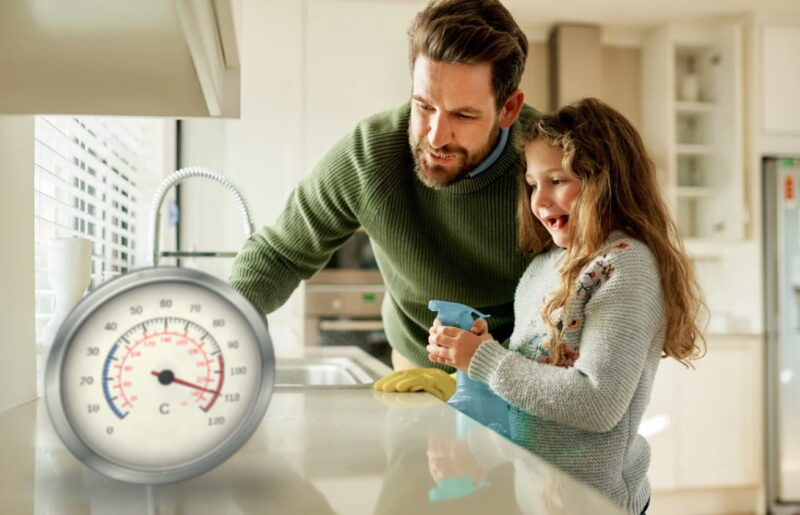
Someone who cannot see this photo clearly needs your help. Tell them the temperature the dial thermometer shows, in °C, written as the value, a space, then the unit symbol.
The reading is 110 °C
